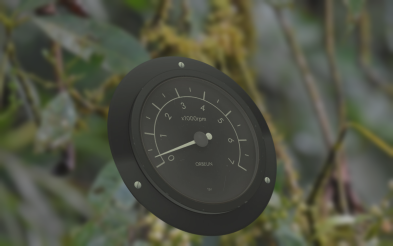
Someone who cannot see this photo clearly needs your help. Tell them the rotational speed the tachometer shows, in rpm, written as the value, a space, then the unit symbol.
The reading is 250 rpm
